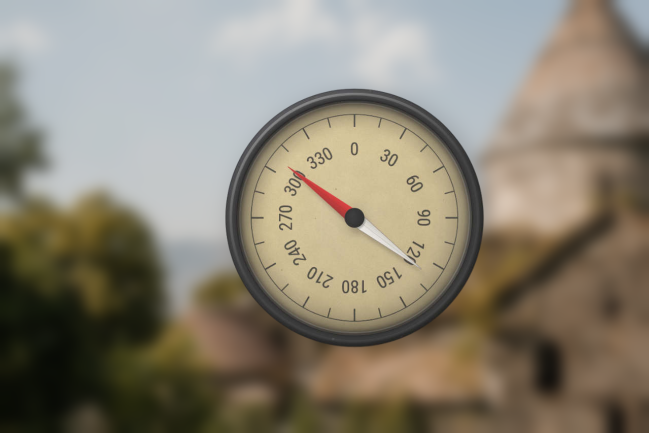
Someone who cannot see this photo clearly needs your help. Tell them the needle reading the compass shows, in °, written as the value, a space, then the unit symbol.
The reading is 307.5 °
